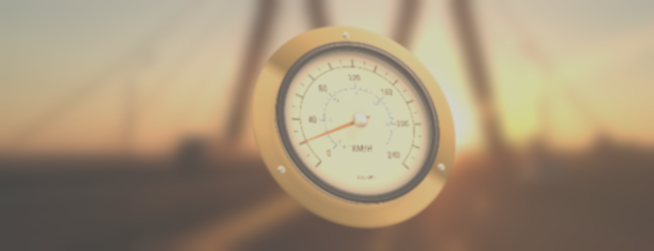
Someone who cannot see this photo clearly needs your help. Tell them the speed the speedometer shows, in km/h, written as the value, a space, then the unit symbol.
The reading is 20 km/h
